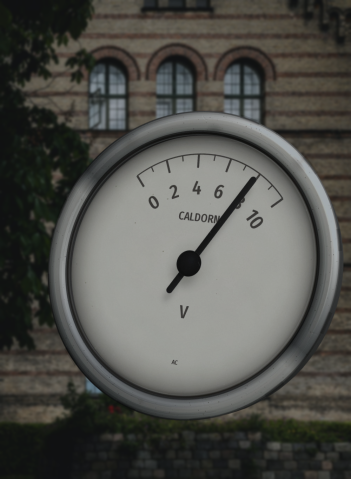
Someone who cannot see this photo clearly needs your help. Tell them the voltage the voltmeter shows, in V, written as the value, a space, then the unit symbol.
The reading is 8 V
